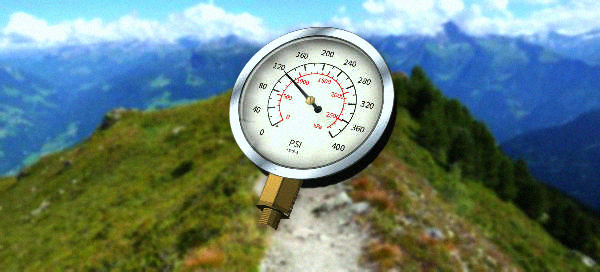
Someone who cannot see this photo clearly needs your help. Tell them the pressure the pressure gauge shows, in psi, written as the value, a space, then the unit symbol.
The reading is 120 psi
